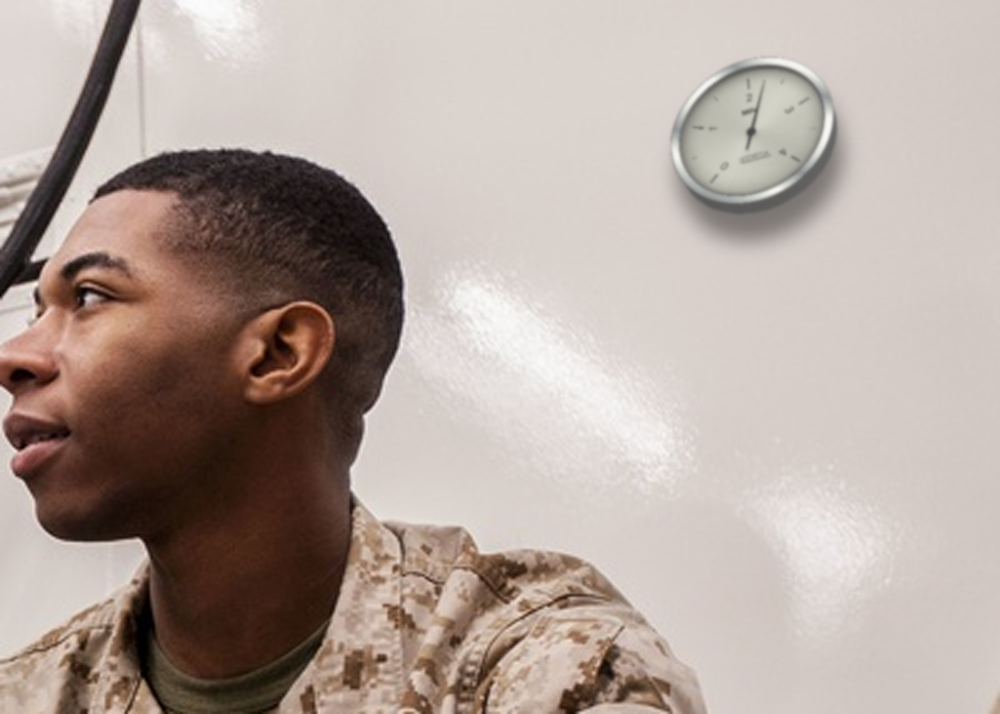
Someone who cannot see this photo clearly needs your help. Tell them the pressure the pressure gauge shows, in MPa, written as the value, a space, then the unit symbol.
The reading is 2.25 MPa
